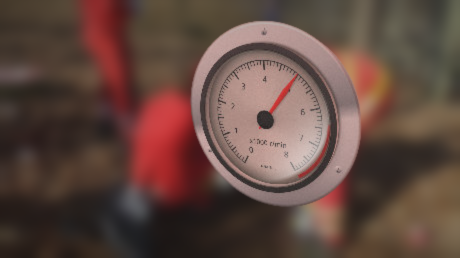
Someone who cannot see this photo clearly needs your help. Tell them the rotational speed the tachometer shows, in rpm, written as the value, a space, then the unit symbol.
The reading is 5000 rpm
